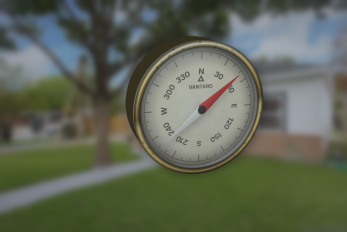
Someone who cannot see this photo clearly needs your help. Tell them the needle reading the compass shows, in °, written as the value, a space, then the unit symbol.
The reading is 50 °
